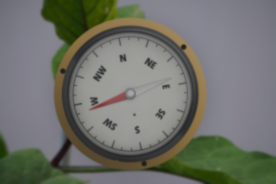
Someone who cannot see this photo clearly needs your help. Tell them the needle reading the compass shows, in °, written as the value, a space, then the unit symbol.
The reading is 260 °
